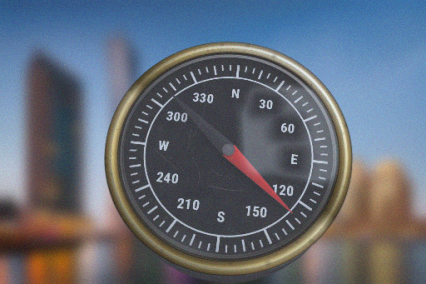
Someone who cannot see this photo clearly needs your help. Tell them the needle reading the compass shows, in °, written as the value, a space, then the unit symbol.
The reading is 130 °
